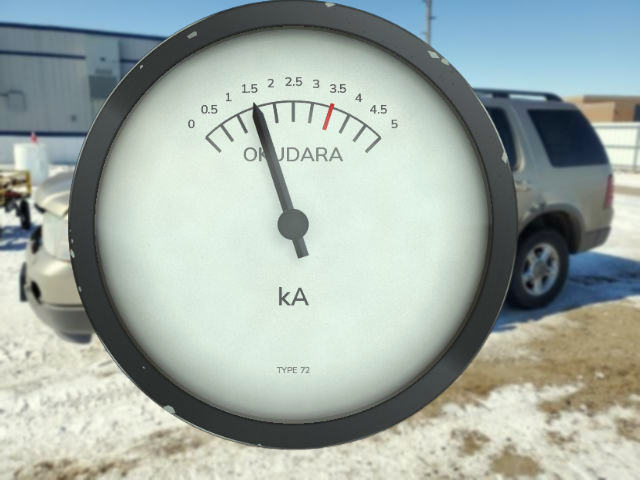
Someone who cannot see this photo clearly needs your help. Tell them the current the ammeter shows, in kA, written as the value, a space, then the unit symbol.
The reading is 1.5 kA
